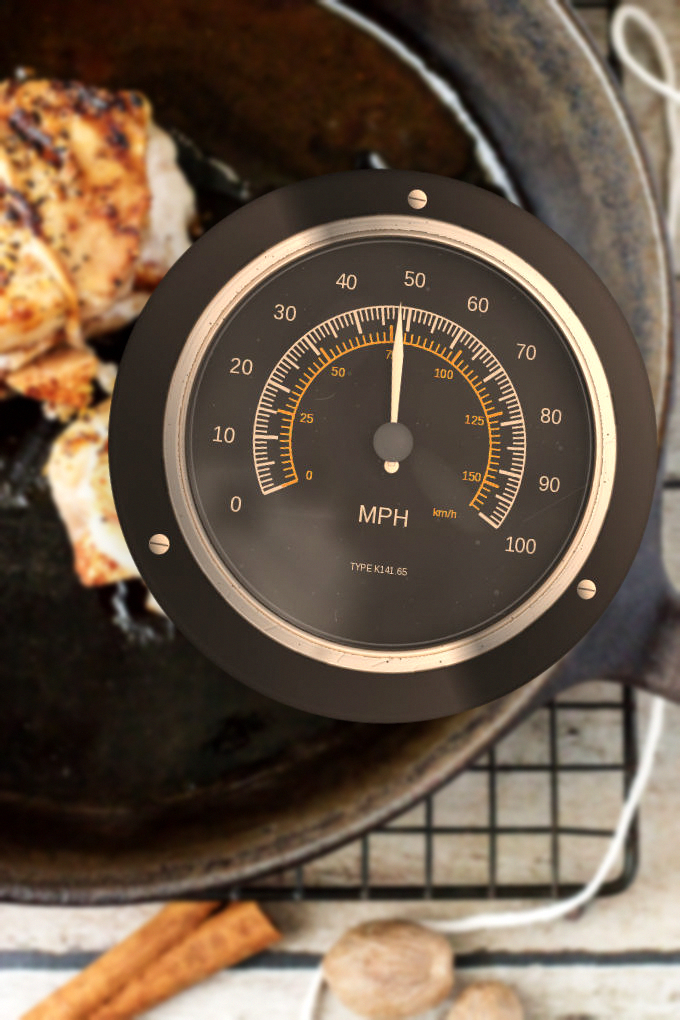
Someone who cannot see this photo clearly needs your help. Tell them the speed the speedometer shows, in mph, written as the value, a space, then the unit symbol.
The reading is 48 mph
